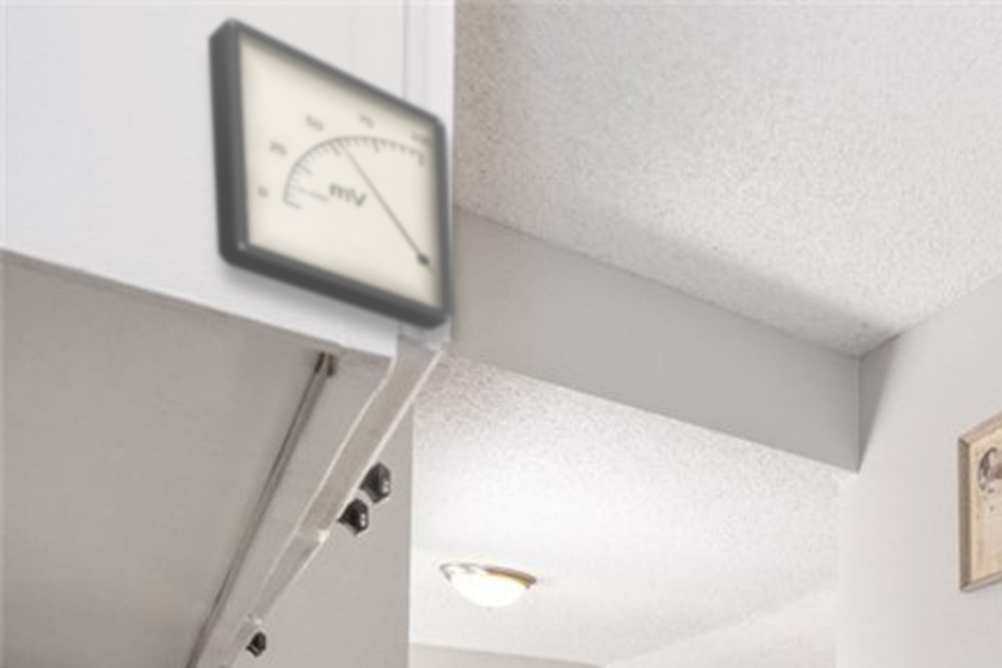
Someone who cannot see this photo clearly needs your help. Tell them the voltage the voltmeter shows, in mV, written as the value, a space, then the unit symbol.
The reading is 55 mV
